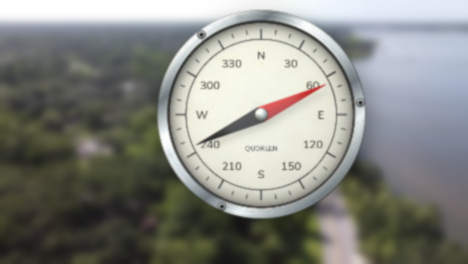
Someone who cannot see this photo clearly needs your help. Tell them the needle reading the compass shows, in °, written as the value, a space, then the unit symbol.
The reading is 65 °
